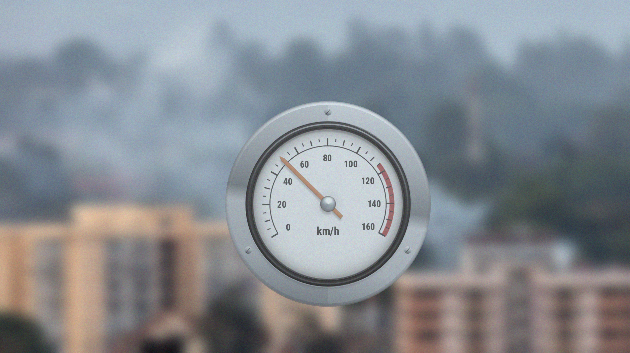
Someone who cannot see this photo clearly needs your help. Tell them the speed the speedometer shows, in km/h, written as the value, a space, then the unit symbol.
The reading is 50 km/h
